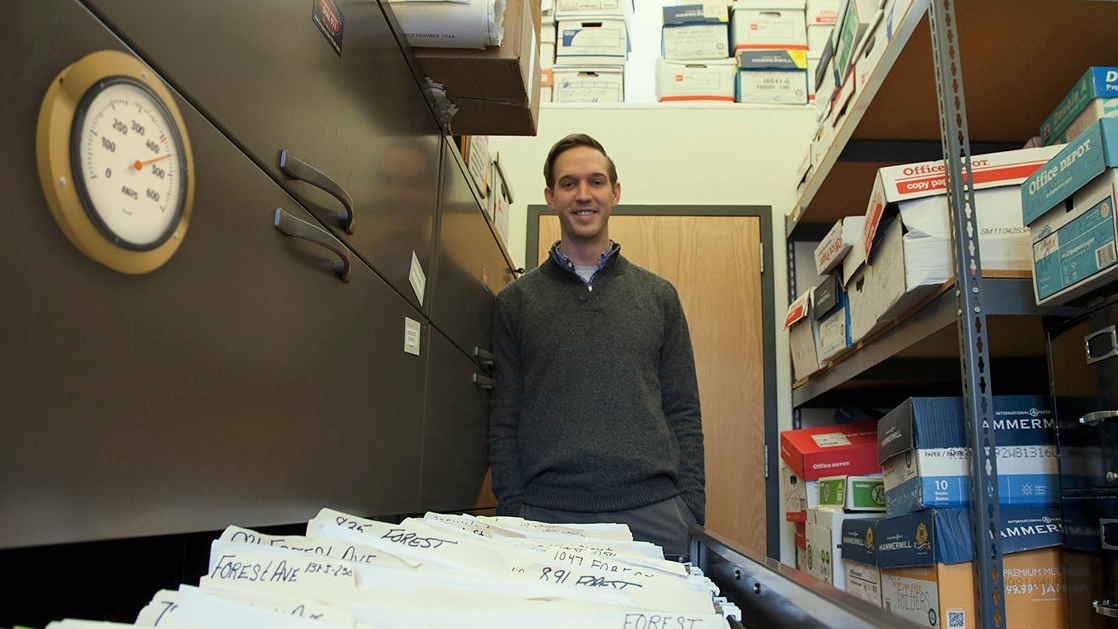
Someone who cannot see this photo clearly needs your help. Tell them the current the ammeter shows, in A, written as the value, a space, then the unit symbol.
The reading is 450 A
